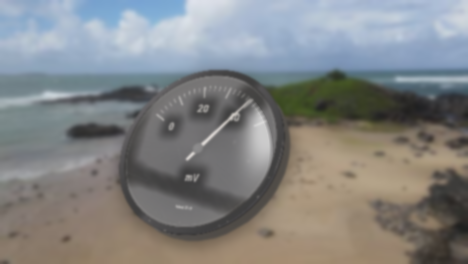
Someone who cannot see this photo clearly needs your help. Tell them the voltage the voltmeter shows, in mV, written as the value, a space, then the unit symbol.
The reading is 40 mV
